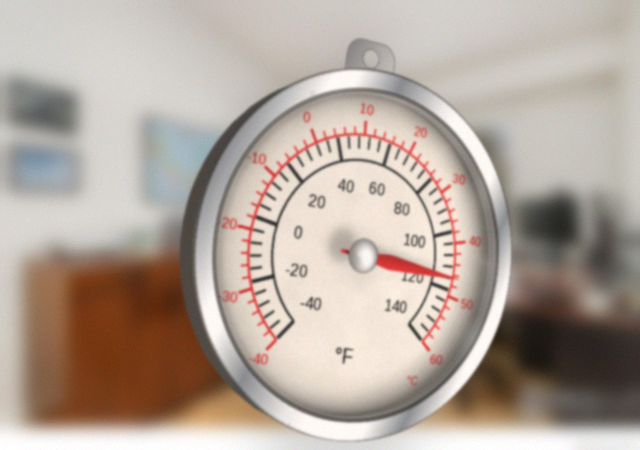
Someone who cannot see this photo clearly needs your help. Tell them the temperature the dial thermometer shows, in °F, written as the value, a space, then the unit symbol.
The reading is 116 °F
